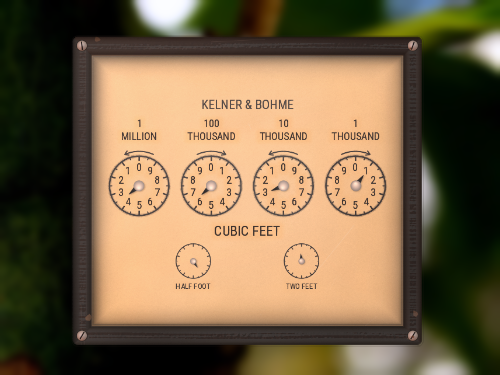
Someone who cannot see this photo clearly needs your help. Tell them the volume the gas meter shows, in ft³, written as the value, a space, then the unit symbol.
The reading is 363100 ft³
